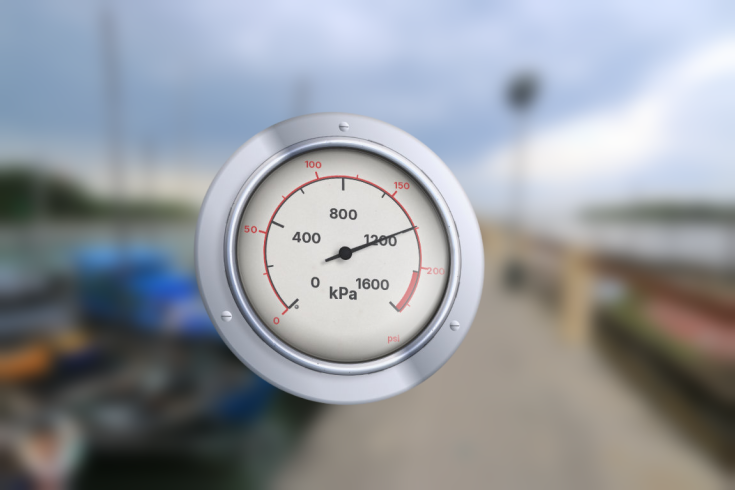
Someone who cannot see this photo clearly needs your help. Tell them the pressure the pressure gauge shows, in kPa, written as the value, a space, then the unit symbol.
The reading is 1200 kPa
